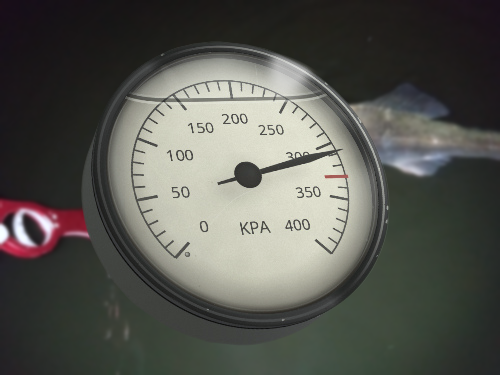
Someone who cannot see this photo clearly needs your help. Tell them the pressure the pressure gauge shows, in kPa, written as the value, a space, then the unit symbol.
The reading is 310 kPa
